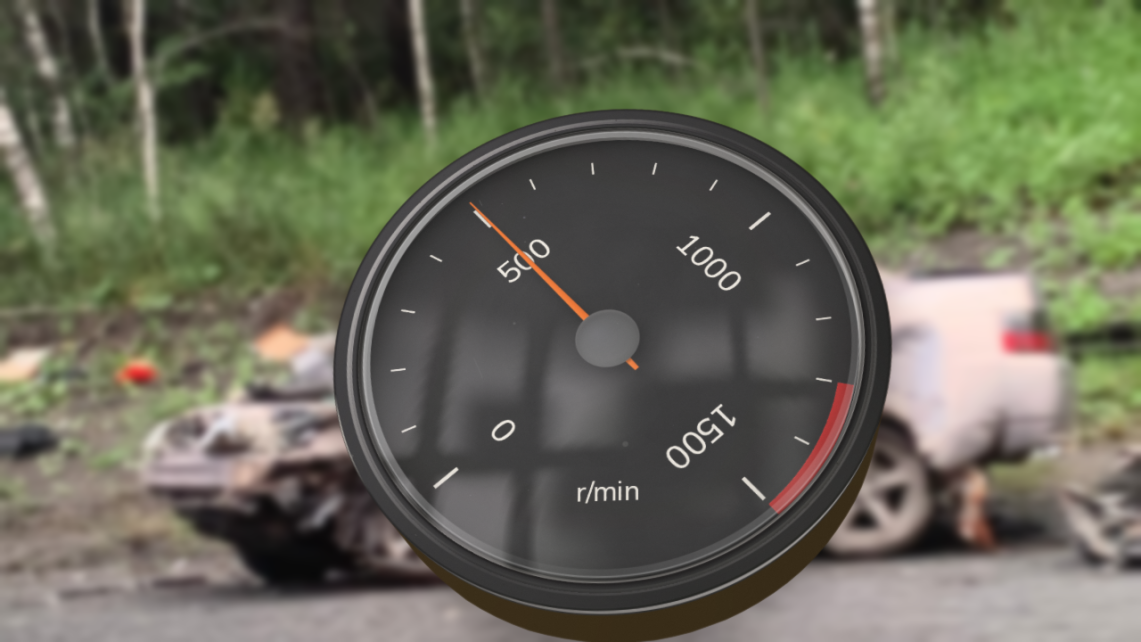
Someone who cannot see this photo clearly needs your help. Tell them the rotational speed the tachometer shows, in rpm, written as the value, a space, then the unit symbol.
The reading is 500 rpm
